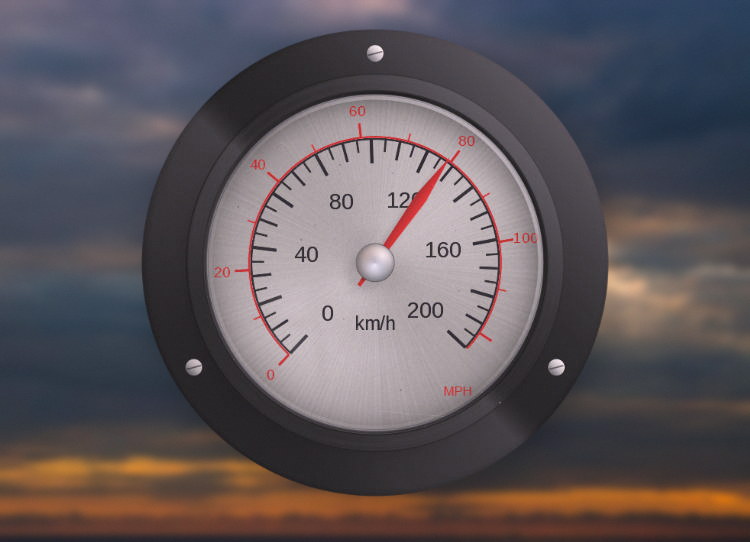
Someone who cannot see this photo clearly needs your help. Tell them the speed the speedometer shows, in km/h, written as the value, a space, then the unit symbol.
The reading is 127.5 km/h
